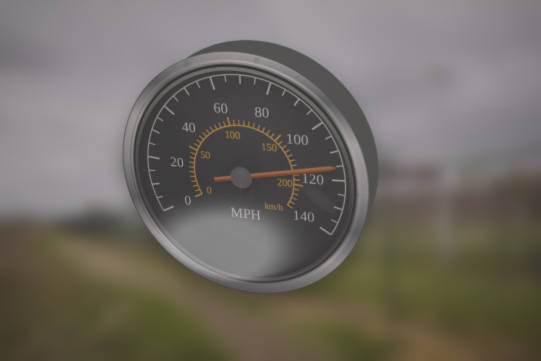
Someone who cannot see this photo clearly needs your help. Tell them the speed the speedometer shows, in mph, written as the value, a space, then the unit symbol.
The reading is 115 mph
